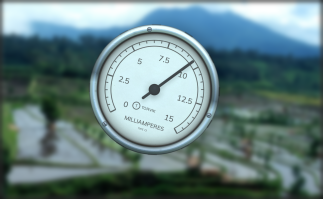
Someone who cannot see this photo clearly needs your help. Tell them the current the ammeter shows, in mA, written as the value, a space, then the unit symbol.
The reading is 9.5 mA
